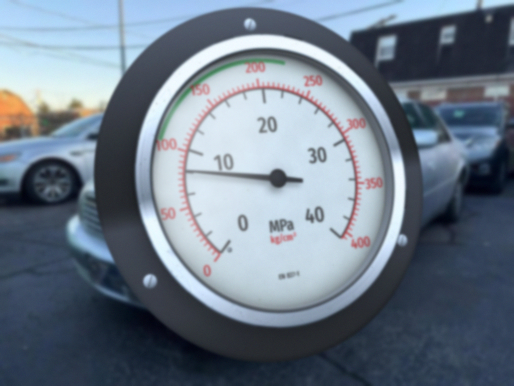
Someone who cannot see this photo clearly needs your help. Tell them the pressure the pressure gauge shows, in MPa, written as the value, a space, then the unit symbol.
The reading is 8 MPa
